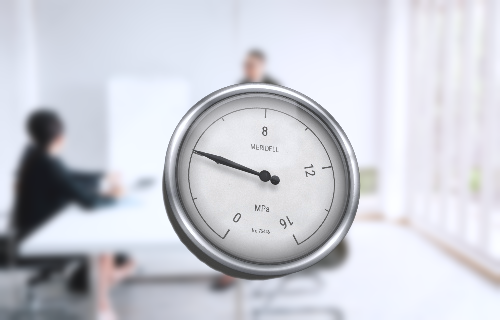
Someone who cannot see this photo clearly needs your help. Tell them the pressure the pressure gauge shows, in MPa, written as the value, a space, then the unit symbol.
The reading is 4 MPa
